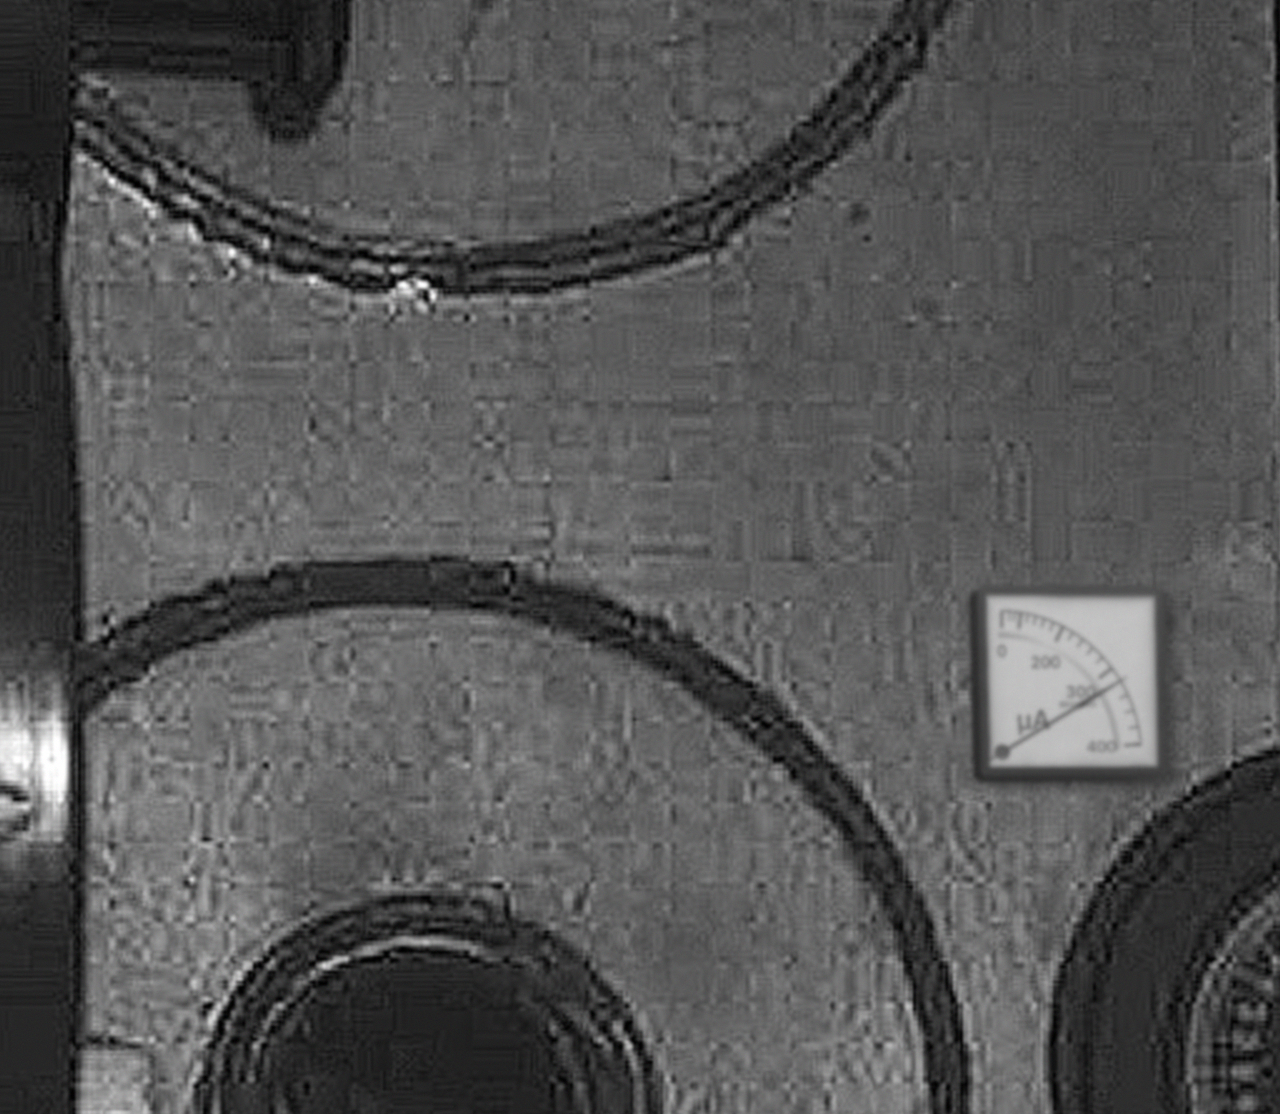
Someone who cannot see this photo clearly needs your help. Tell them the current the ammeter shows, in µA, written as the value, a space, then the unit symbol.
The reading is 320 µA
